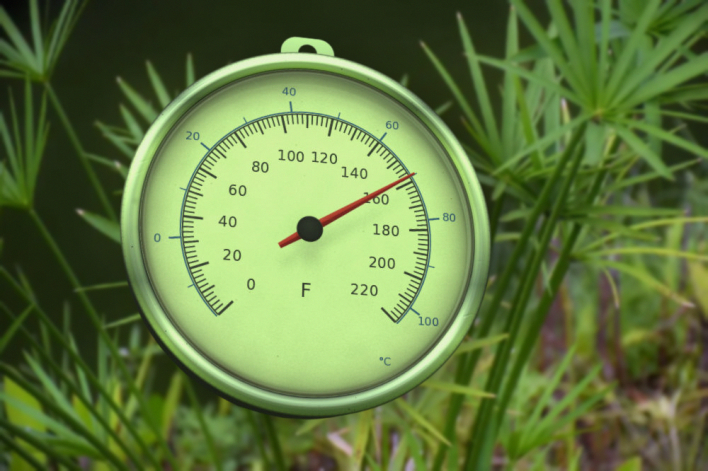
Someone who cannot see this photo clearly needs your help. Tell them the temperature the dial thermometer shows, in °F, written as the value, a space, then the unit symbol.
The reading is 158 °F
